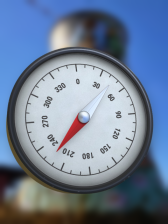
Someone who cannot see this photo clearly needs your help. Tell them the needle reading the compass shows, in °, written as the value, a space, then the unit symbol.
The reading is 225 °
